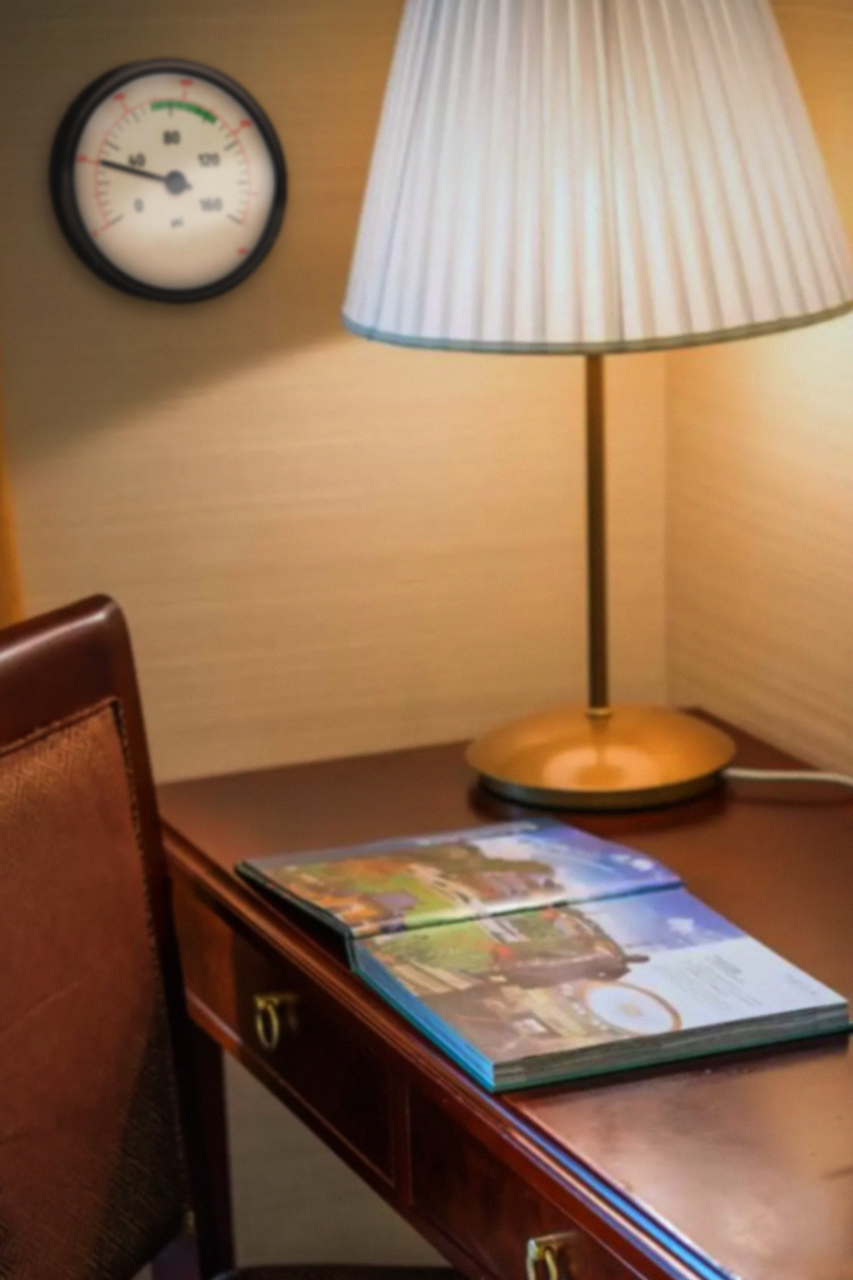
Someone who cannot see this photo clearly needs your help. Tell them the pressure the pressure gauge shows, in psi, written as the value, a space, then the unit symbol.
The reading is 30 psi
